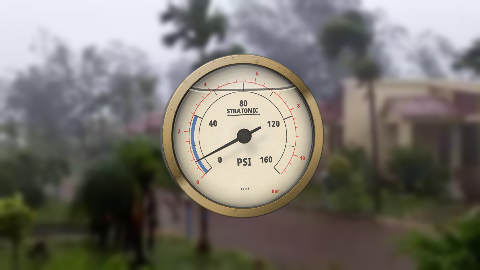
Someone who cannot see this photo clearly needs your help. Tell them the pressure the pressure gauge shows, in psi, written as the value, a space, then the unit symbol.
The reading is 10 psi
